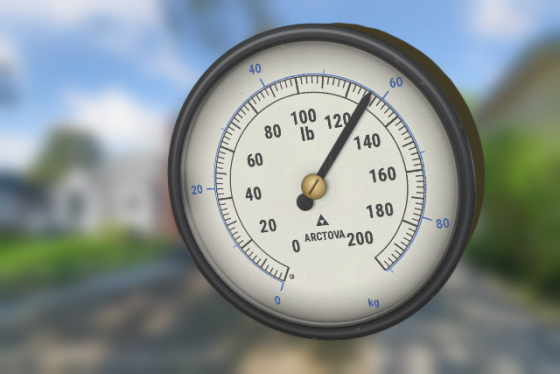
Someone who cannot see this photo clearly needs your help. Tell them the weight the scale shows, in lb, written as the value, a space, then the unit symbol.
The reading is 128 lb
